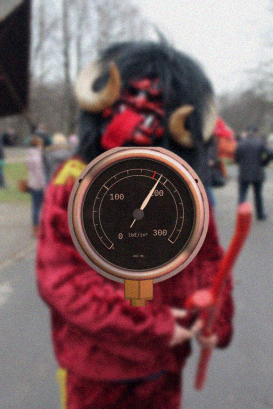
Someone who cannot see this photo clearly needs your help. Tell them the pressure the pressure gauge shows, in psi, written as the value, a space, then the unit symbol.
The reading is 190 psi
